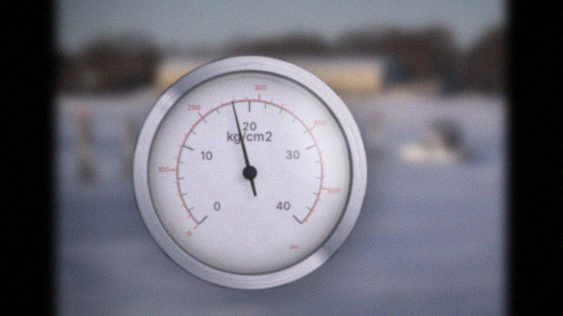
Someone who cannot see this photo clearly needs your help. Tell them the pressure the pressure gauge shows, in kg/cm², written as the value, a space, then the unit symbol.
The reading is 18 kg/cm²
